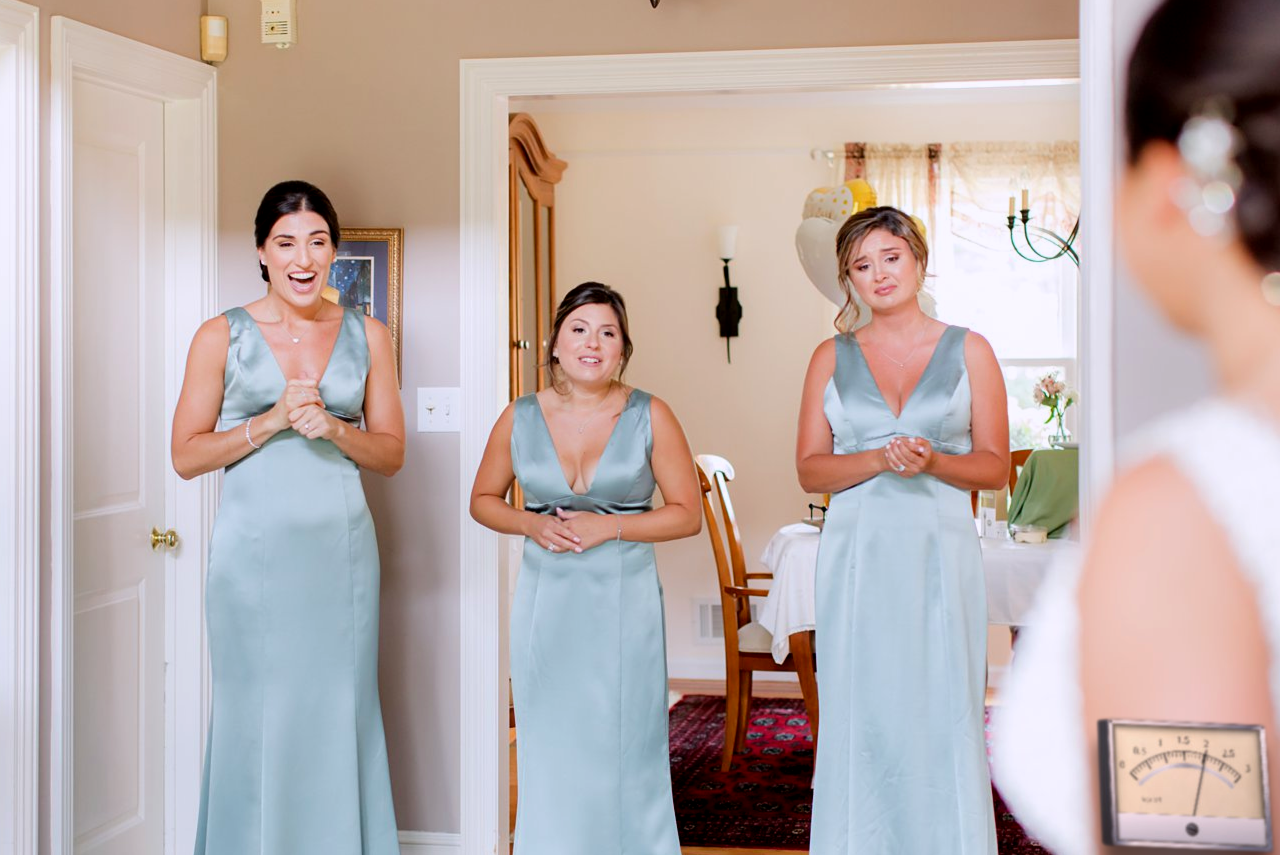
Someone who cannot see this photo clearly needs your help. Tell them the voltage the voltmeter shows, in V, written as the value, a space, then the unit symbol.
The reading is 2 V
